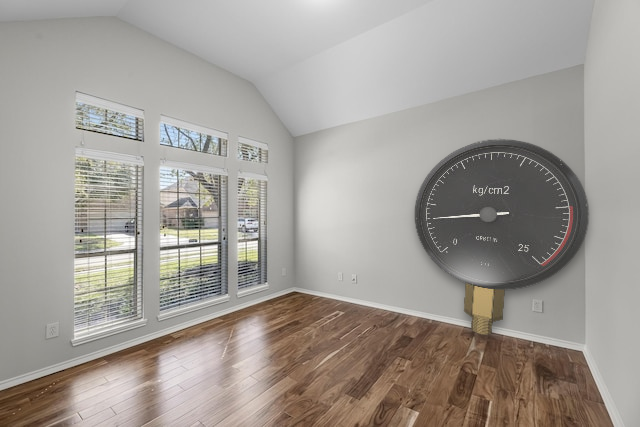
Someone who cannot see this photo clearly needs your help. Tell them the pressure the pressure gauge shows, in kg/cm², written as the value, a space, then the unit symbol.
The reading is 3.5 kg/cm²
